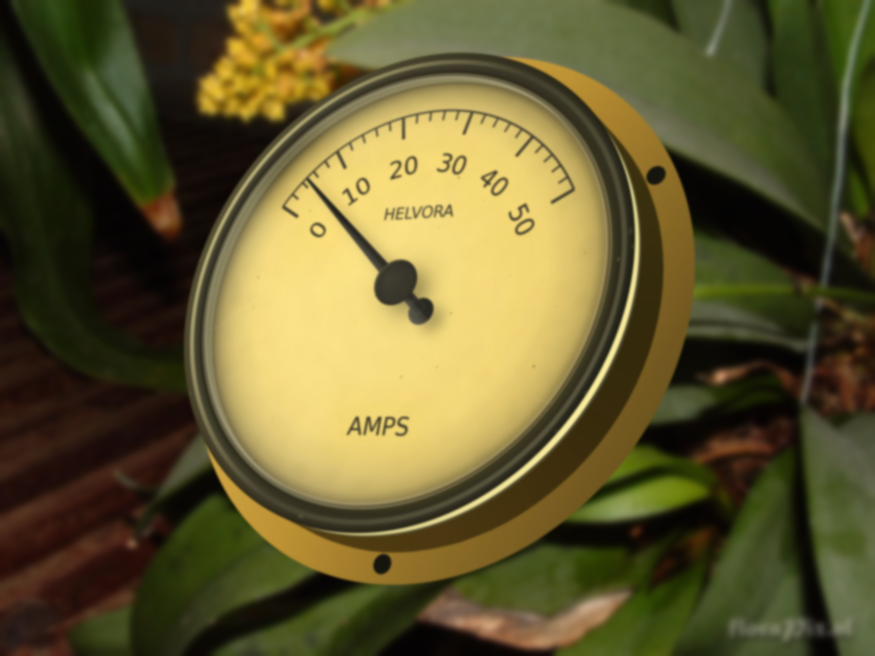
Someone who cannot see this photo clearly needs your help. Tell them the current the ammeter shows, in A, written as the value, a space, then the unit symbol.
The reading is 5 A
